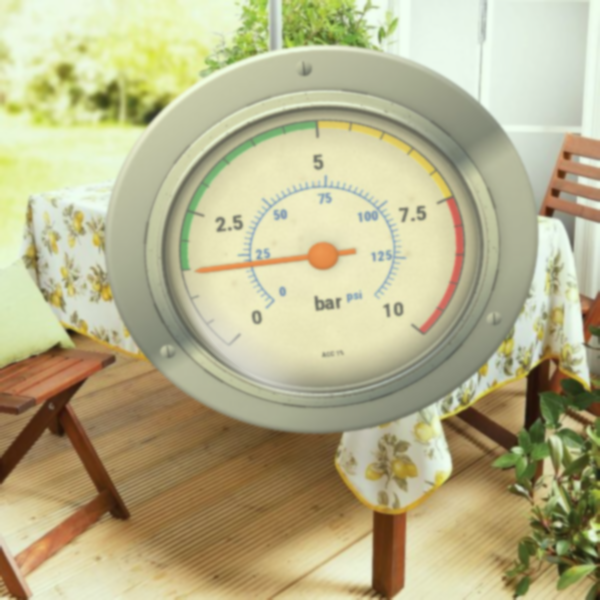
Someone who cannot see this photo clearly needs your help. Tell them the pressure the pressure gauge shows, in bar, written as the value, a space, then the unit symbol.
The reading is 1.5 bar
